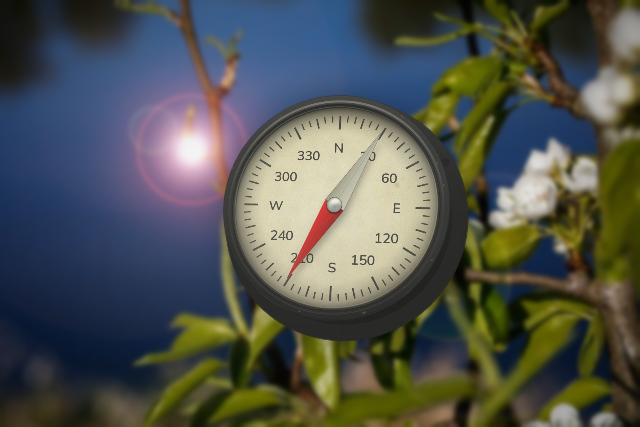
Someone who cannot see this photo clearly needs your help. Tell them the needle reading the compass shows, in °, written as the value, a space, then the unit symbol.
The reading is 210 °
